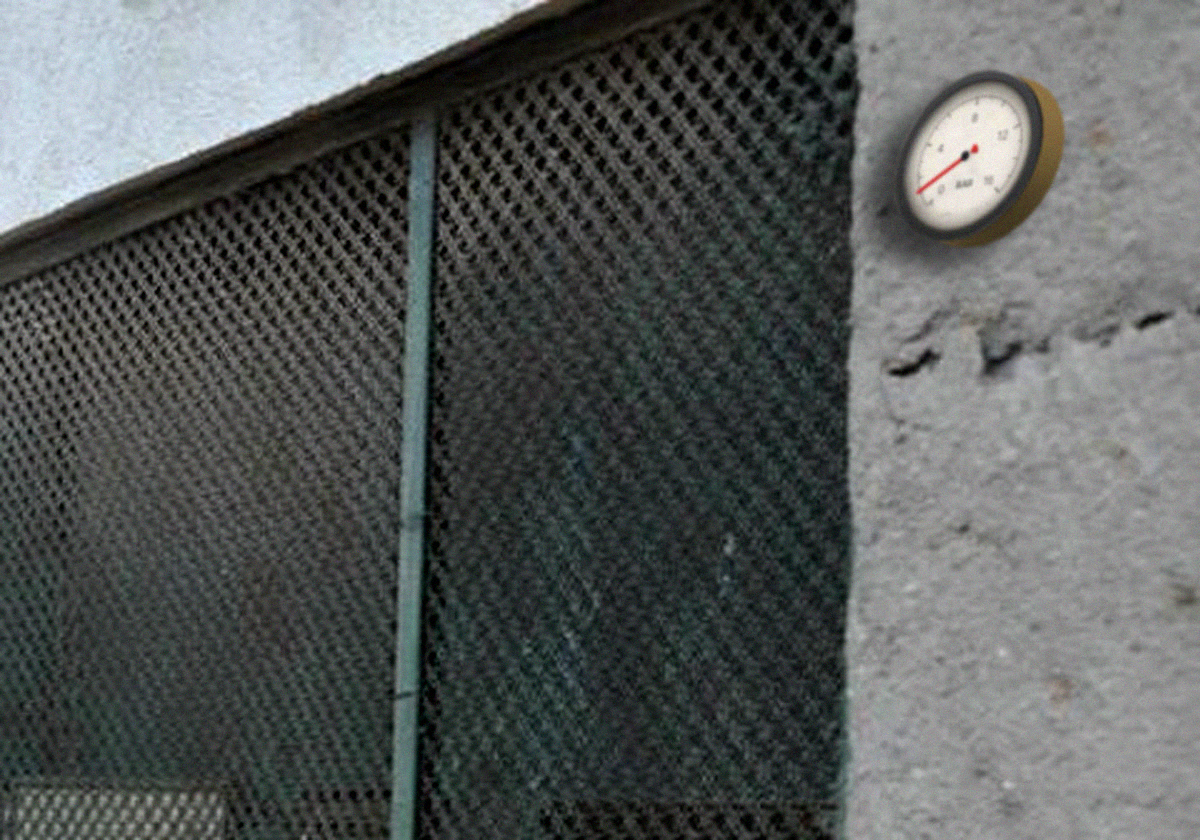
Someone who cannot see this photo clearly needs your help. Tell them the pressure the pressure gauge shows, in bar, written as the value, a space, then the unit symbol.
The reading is 1 bar
